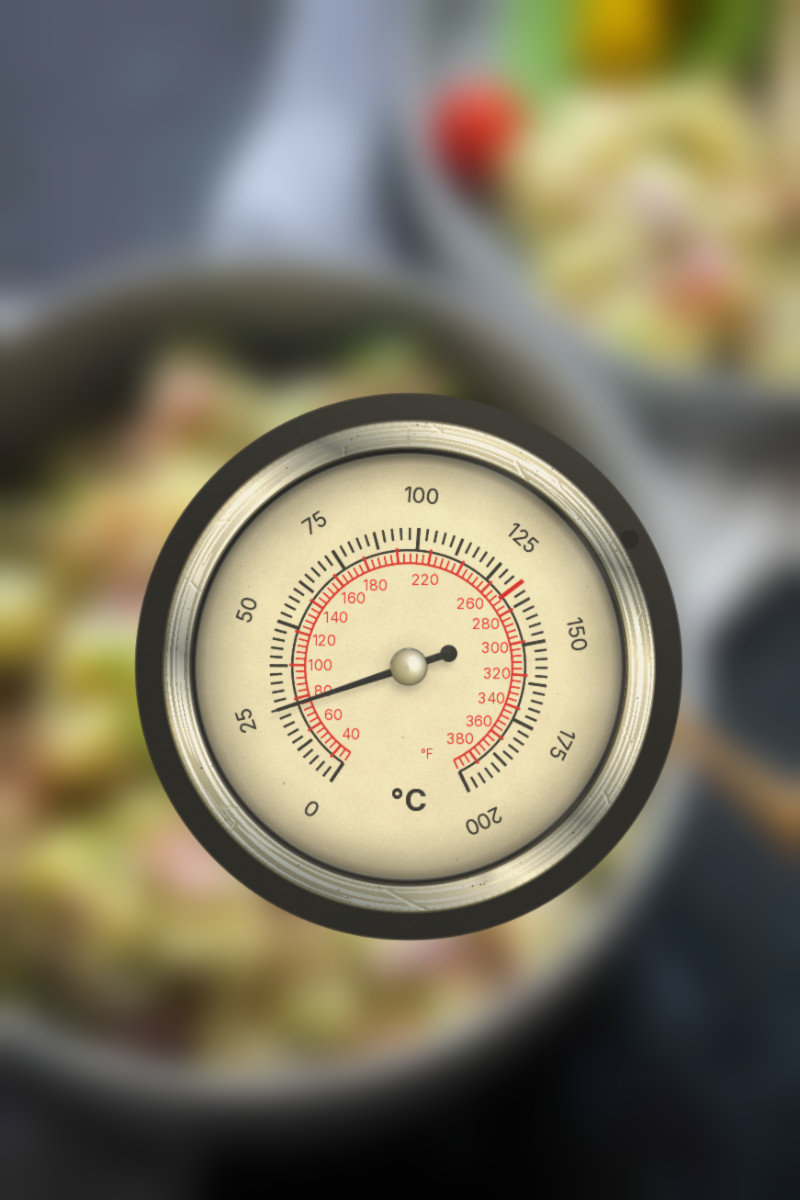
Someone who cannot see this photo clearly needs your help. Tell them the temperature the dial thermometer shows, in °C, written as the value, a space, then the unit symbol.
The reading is 25 °C
